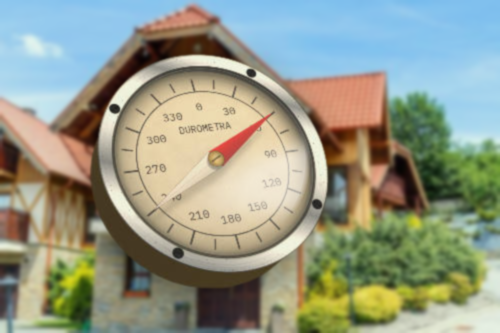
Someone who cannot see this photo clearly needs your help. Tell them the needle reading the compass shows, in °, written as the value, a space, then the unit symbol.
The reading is 60 °
